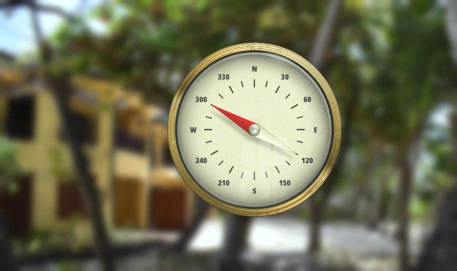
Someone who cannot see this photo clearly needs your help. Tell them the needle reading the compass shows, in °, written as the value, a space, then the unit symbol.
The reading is 300 °
